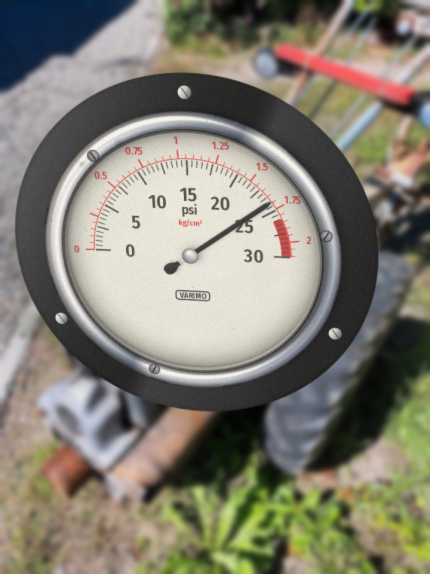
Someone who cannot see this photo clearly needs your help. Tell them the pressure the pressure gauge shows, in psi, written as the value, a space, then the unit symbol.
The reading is 24 psi
